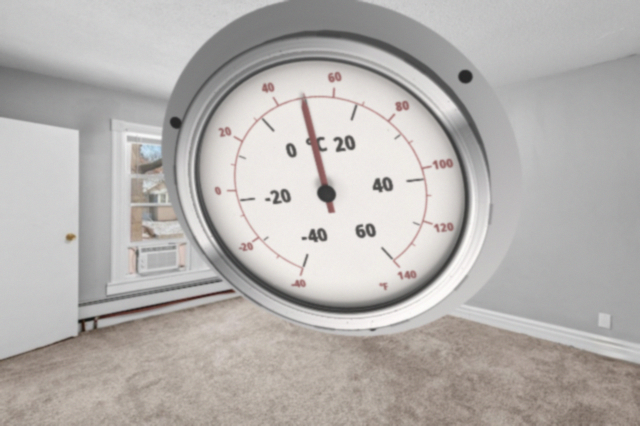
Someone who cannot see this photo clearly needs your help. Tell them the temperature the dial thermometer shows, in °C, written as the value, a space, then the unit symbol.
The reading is 10 °C
